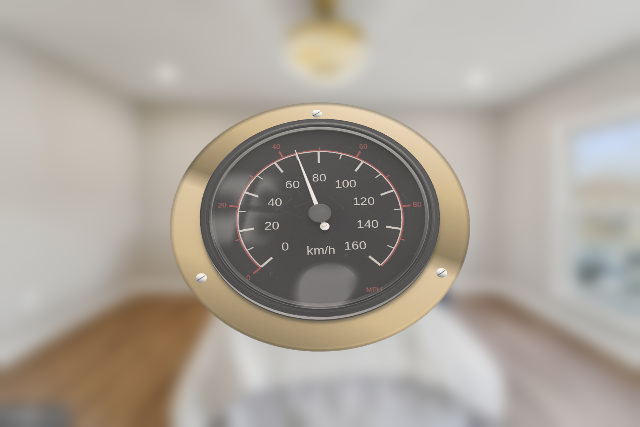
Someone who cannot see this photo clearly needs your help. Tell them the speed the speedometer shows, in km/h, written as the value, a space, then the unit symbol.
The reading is 70 km/h
